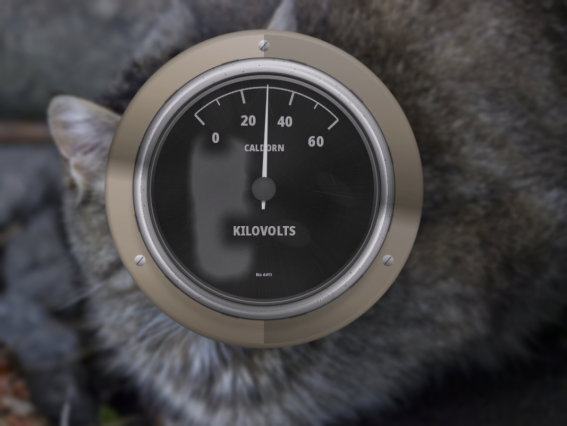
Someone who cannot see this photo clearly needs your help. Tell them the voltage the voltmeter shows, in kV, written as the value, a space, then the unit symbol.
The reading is 30 kV
